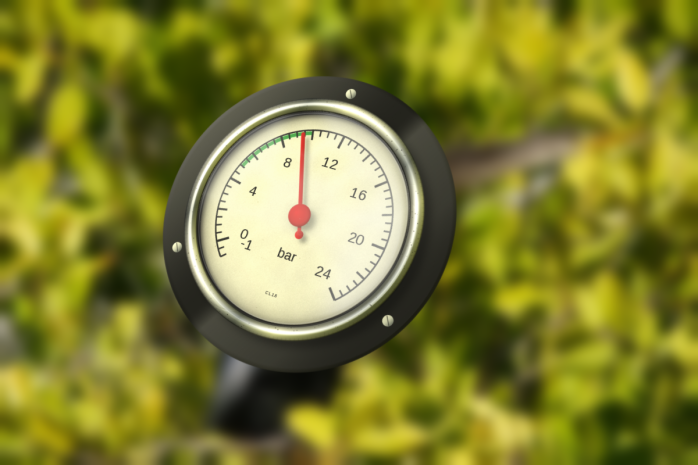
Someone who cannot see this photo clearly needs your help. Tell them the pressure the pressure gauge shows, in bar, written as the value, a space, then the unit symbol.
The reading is 9.5 bar
